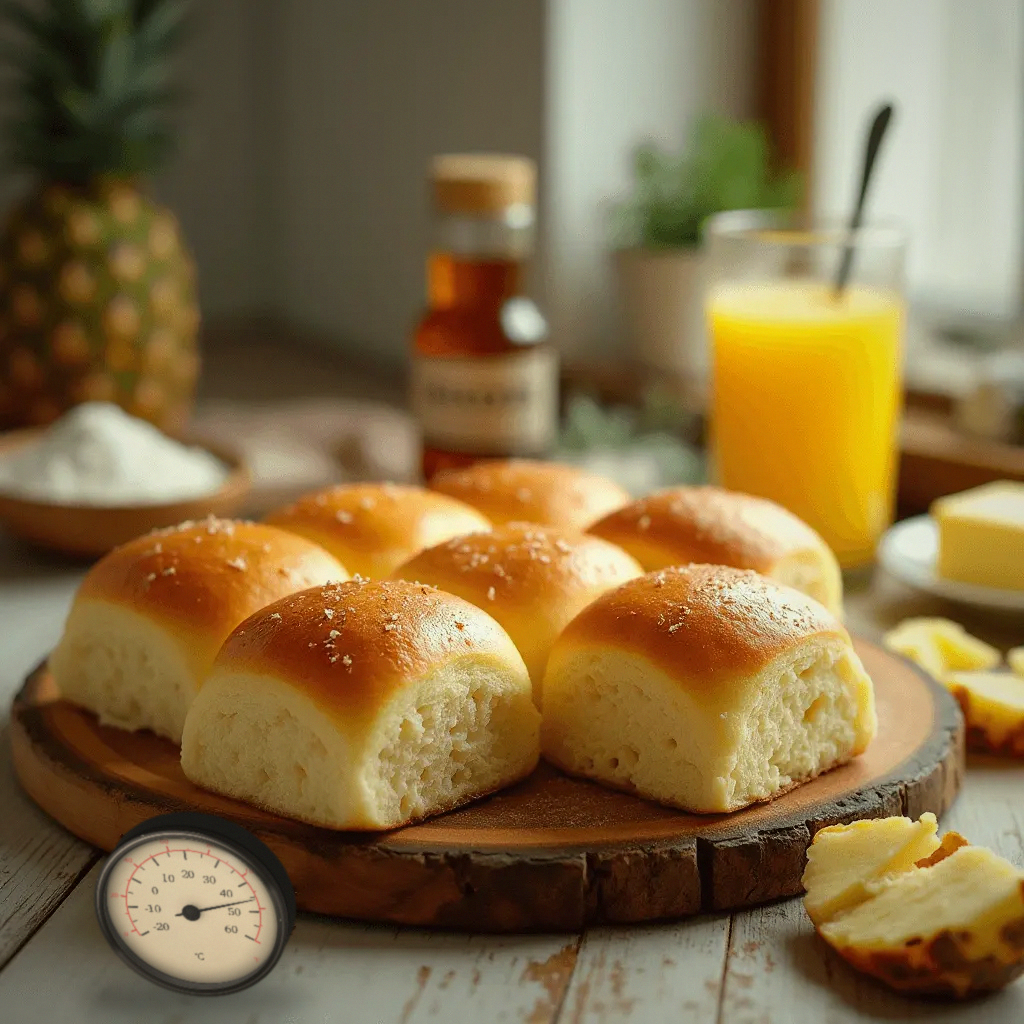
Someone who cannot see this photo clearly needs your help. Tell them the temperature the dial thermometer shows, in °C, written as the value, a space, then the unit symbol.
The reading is 45 °C
